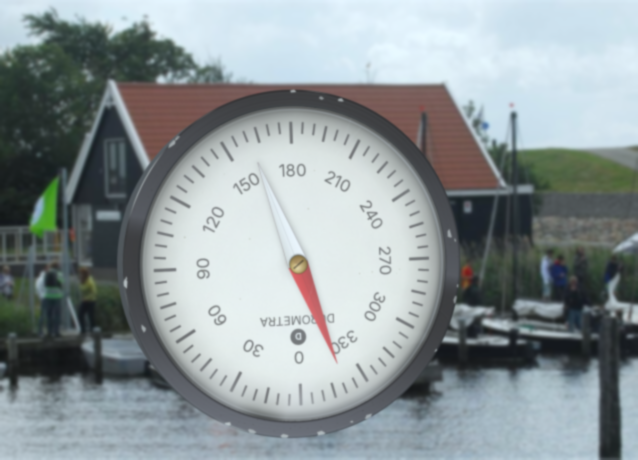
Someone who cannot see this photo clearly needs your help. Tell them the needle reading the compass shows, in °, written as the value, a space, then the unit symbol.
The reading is 340 °
